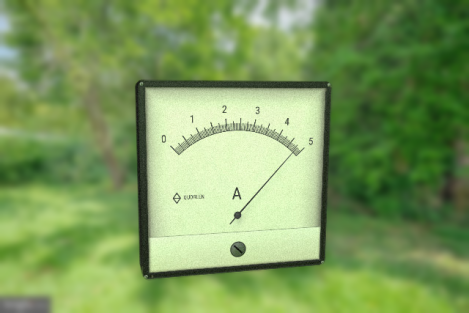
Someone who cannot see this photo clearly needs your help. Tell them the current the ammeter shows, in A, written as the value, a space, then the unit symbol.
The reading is 4.75 A
